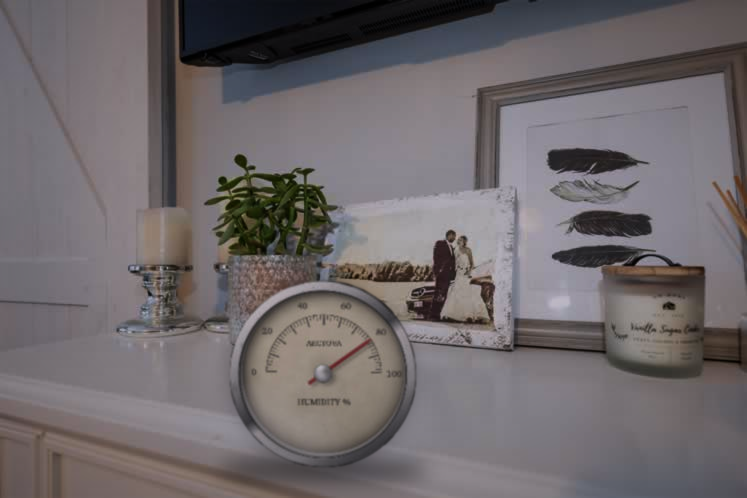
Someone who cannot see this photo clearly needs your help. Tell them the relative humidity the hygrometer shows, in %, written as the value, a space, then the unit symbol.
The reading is 80 %
